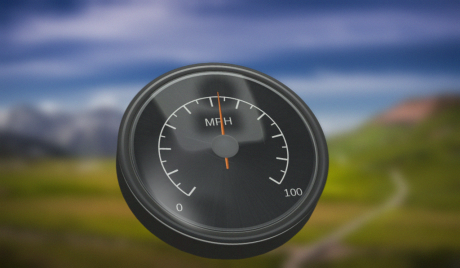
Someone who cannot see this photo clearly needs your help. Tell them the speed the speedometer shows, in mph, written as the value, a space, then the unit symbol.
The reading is 52.5 mph
